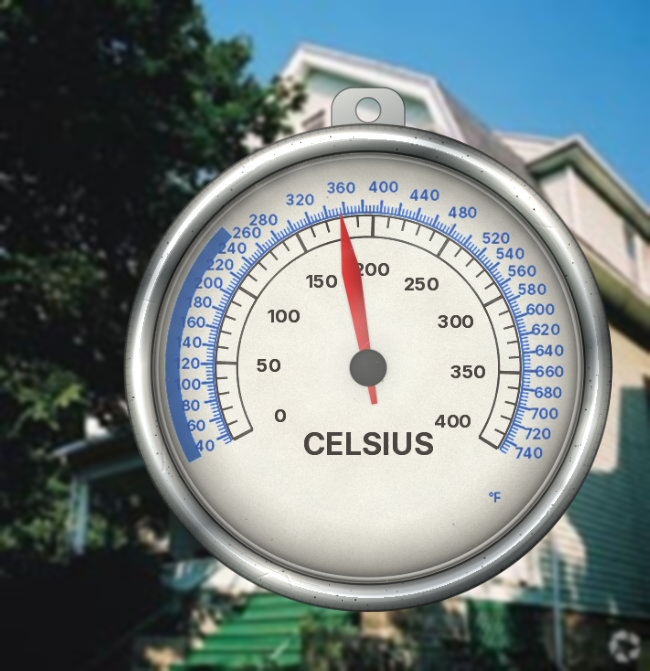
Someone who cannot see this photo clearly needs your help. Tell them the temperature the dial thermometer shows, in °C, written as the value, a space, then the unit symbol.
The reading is 180 °C
